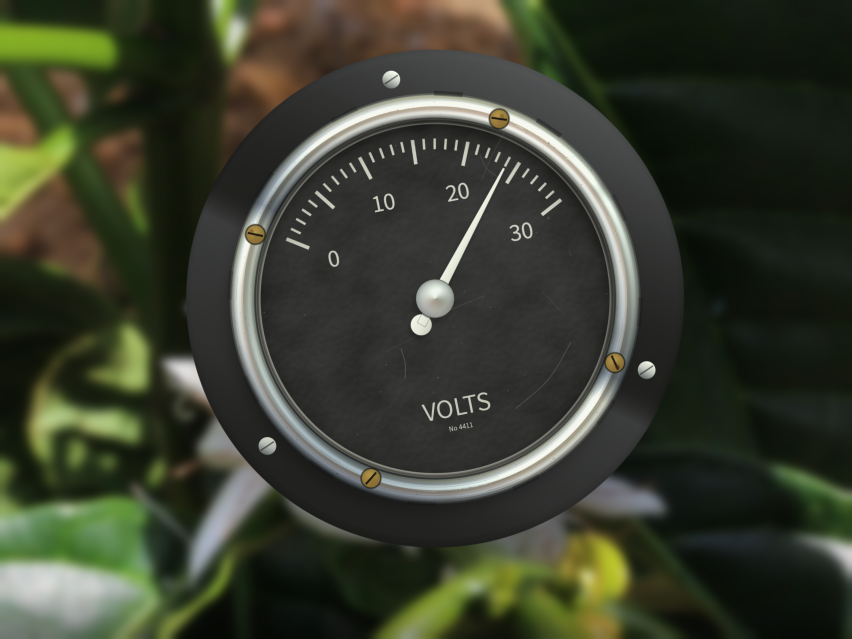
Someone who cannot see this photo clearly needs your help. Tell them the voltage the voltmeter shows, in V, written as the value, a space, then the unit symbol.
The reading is 24 V
